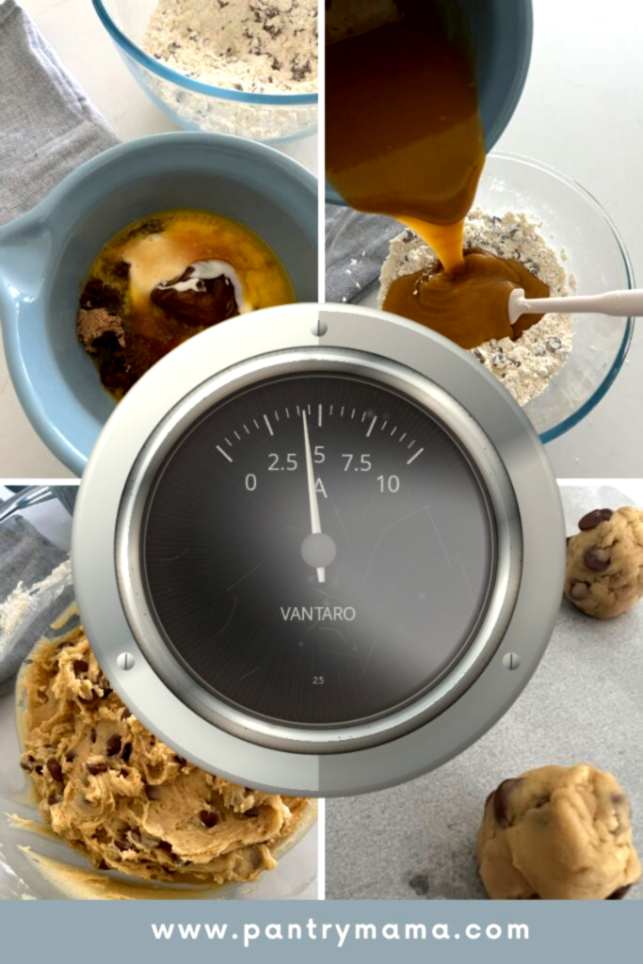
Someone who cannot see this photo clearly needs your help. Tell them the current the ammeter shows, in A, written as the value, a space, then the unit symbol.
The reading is 4.25 A
